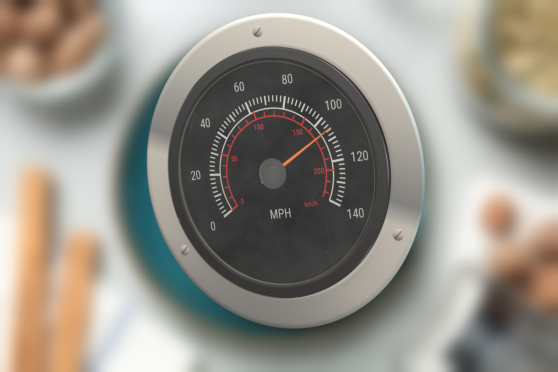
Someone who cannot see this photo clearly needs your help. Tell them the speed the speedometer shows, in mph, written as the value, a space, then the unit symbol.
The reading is 106 mph
